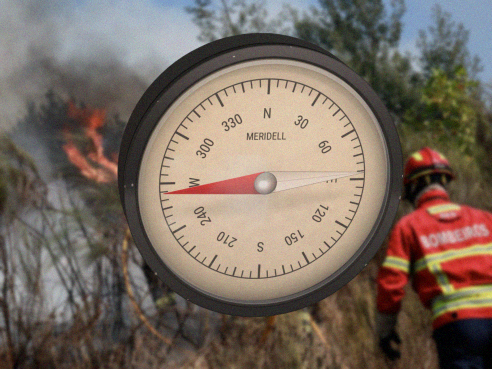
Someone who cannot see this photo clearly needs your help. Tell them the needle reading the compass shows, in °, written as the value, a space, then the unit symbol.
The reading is 265 °
